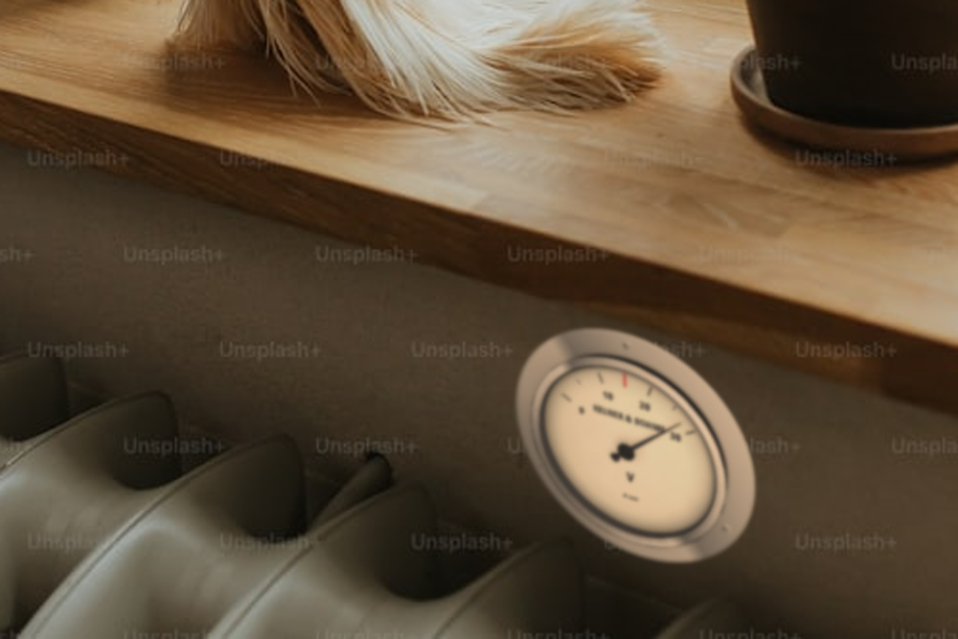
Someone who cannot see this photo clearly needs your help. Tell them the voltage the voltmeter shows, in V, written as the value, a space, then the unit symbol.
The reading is 27.5 V
